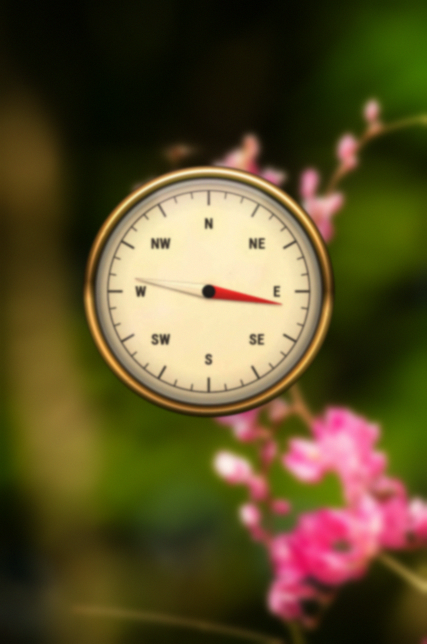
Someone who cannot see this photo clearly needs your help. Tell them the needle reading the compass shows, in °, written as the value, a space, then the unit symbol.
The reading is 100 °
